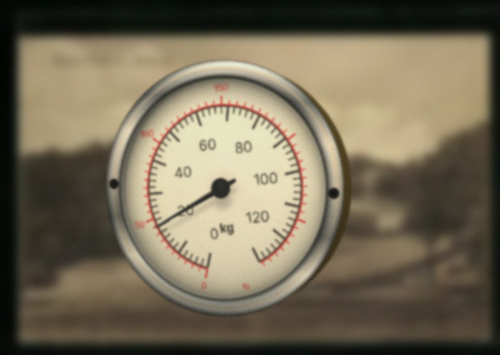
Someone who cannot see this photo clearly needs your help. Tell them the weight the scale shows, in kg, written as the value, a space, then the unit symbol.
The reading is 20 kg
